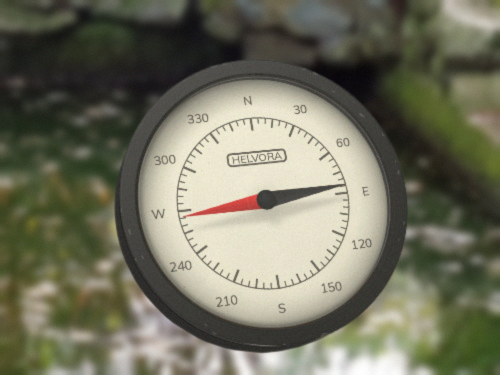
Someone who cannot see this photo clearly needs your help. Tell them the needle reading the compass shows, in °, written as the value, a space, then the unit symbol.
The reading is 265 °
